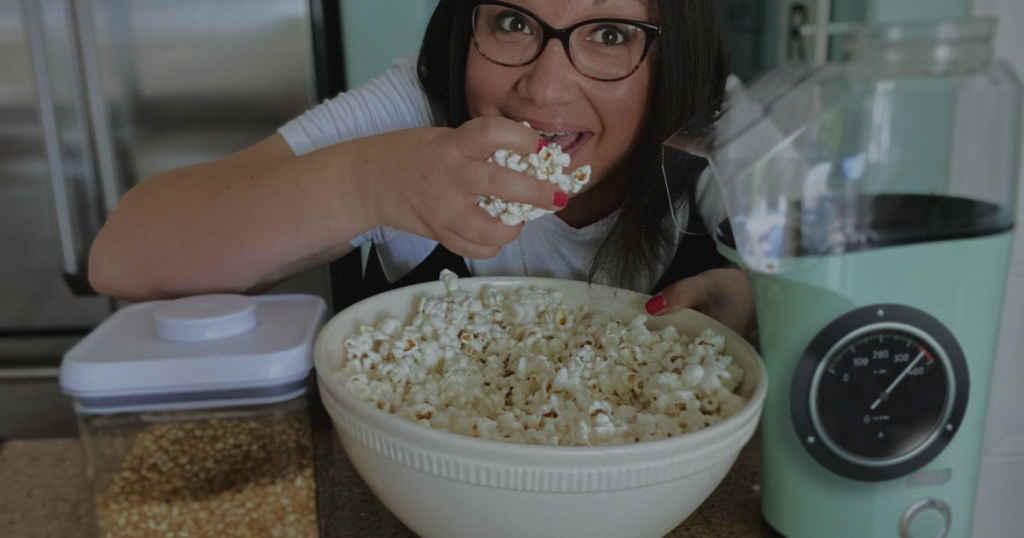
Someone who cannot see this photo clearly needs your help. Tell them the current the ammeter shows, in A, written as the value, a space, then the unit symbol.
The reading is 350 A
